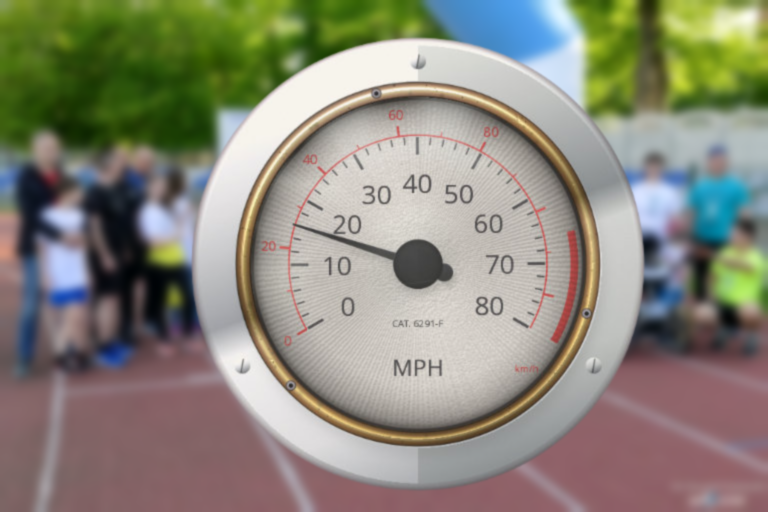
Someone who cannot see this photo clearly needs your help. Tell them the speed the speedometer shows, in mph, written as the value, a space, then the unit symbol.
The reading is 16 mph
